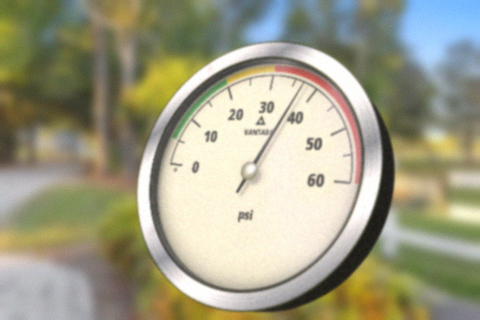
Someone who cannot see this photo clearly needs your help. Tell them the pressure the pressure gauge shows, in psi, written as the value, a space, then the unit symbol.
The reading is 37.5 psi
